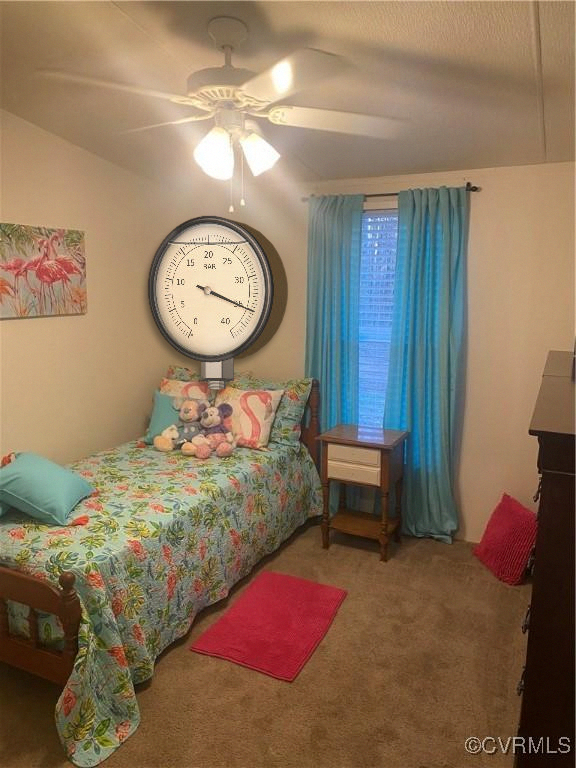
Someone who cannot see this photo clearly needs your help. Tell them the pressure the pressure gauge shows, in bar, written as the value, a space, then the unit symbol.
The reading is 35 bar
